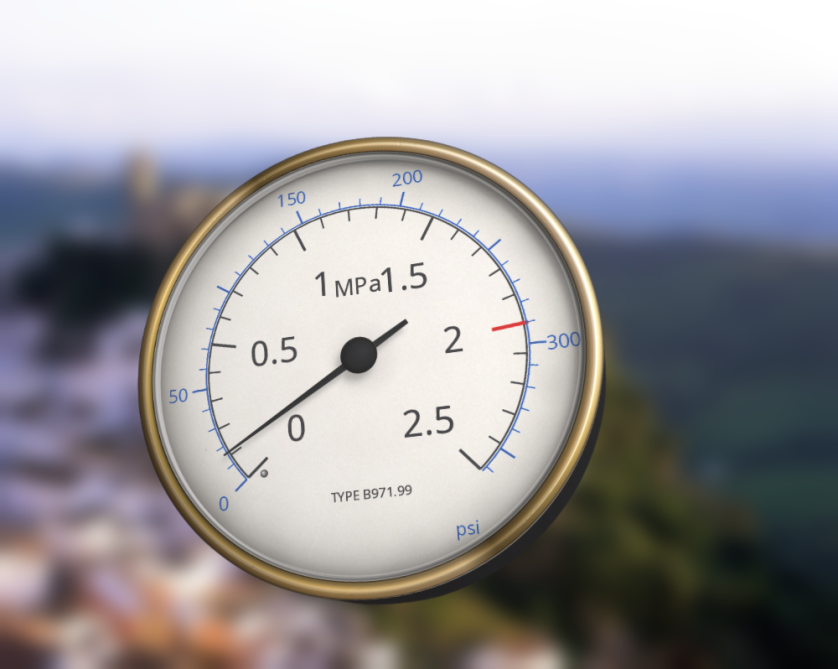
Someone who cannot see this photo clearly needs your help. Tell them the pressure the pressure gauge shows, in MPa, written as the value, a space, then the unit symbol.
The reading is 0.1 MPa
